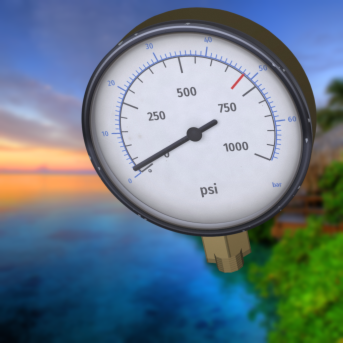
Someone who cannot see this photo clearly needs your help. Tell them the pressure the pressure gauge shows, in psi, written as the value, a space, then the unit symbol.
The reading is 25 psi
